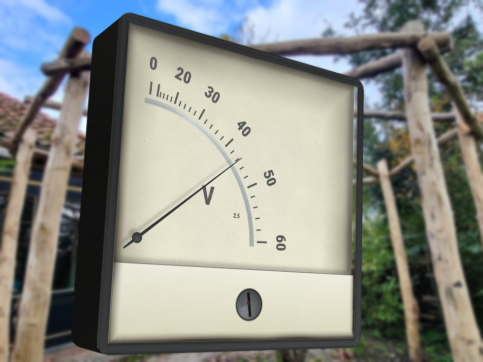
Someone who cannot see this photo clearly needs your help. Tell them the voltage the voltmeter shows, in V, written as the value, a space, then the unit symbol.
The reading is 44 V
